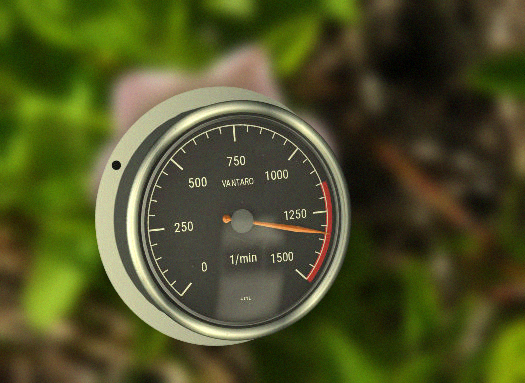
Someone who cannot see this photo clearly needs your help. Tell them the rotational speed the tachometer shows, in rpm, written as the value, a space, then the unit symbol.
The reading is 1325 rpm
